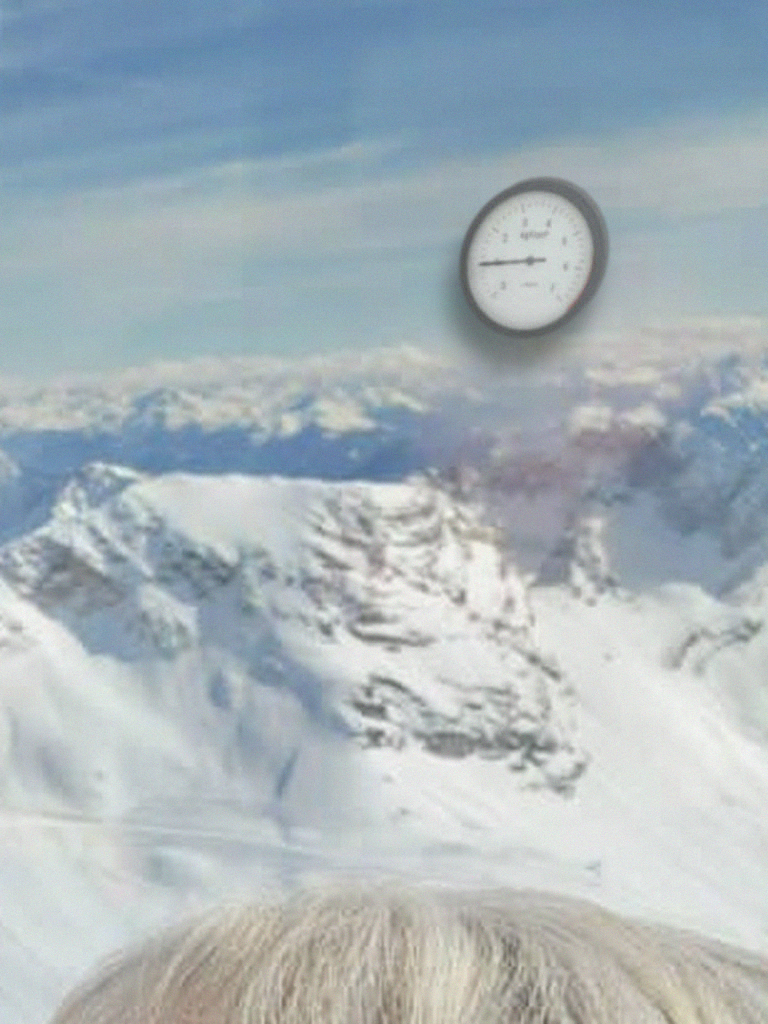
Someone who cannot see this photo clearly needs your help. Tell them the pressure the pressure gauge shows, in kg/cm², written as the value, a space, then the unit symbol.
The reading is 1 kg/cm²
